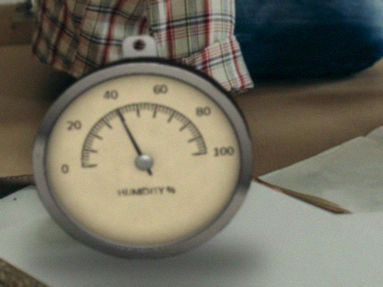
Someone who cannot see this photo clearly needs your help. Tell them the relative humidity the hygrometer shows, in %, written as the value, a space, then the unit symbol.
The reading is 40 %
